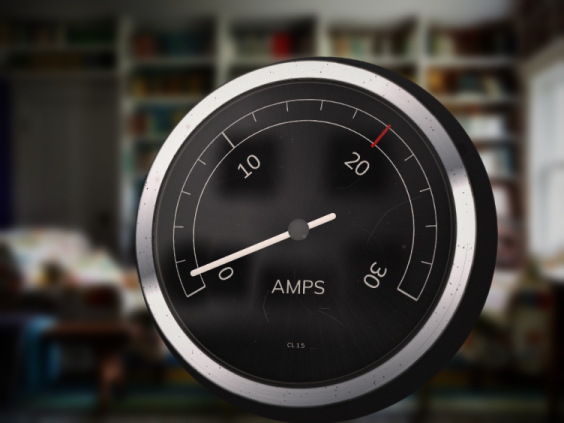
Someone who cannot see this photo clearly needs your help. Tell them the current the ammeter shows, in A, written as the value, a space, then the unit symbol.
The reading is 1 A
